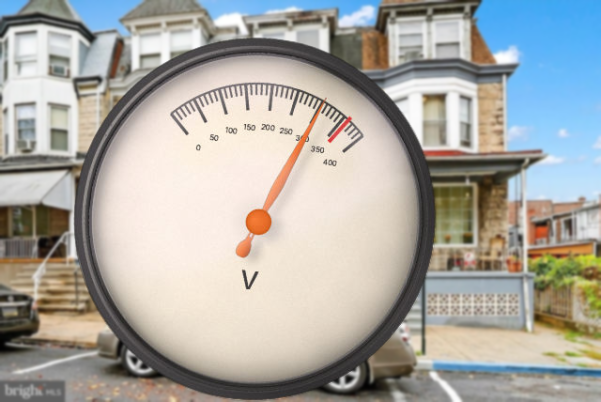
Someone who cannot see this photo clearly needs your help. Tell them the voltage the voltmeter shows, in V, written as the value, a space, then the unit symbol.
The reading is 300 V
